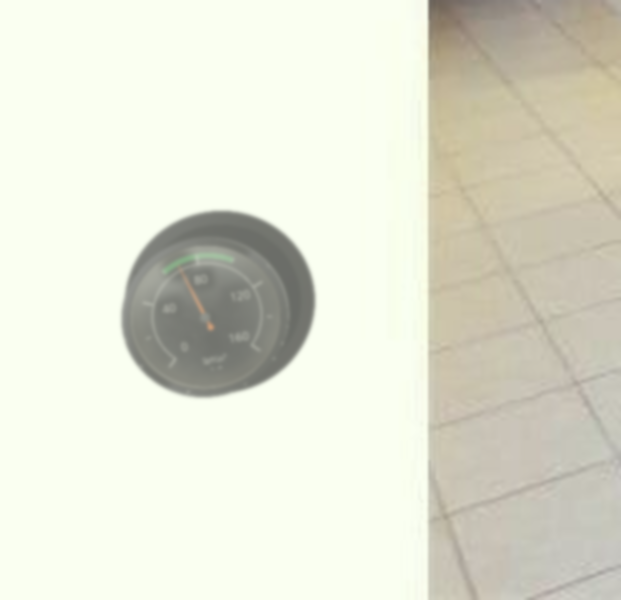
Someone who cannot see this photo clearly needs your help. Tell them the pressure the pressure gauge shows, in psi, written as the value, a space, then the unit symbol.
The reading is 70 psi
